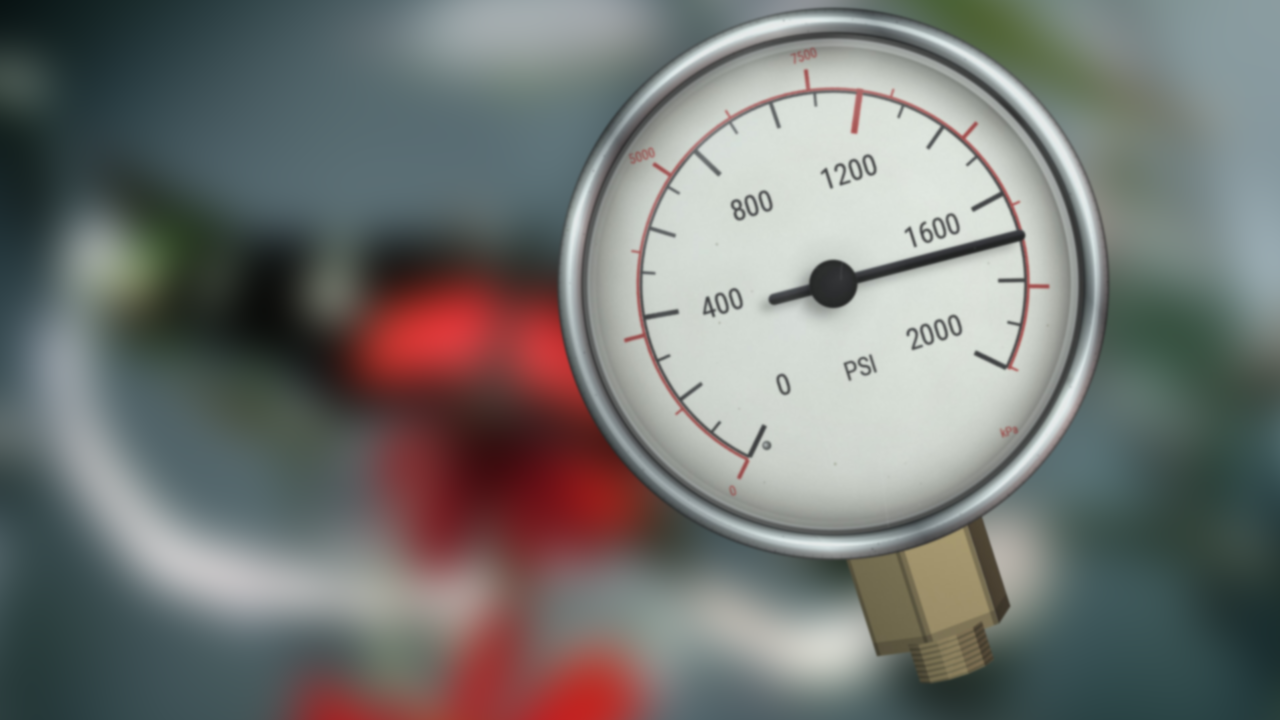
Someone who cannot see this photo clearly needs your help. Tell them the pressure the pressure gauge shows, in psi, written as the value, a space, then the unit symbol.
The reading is 1700 psi
